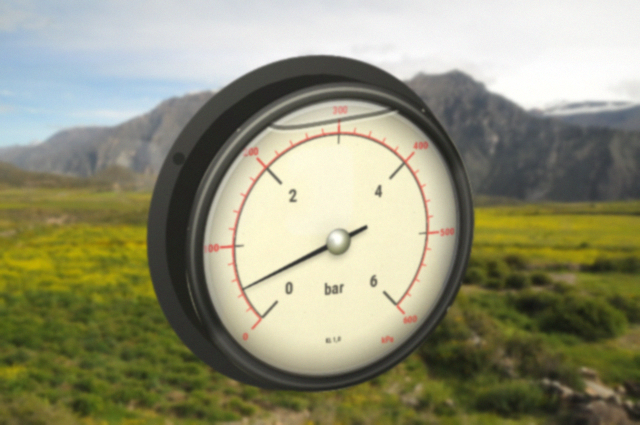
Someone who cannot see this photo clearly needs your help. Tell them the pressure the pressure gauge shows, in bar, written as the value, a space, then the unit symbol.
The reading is 0.5 bar
